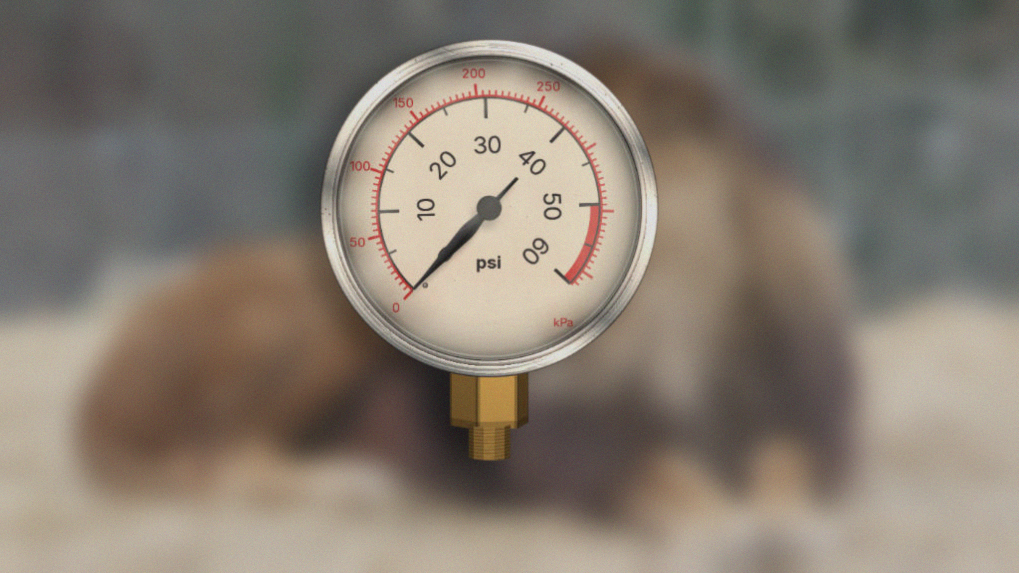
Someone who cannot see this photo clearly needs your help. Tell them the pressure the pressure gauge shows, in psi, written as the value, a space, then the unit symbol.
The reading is 0 psi
